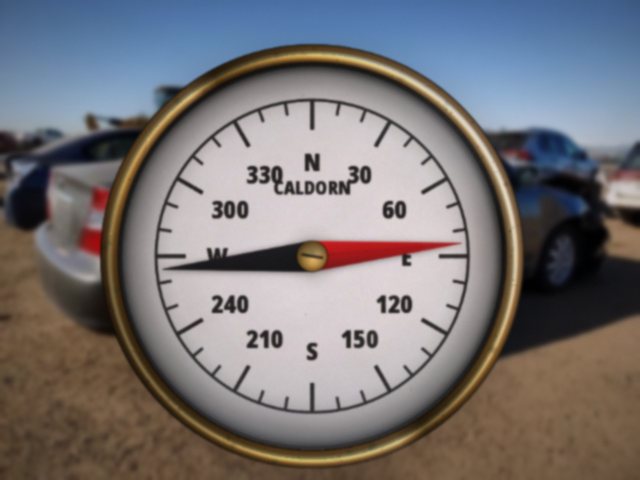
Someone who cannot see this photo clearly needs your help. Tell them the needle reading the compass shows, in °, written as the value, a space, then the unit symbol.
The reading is 85 °
